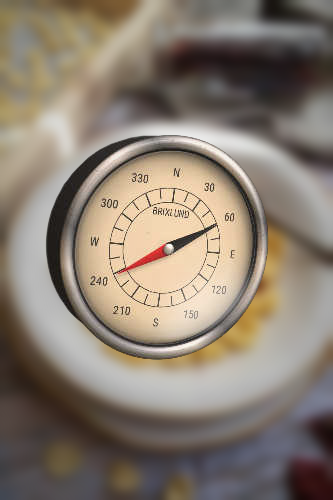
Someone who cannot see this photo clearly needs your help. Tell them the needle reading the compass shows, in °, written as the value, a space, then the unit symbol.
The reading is 240 °
